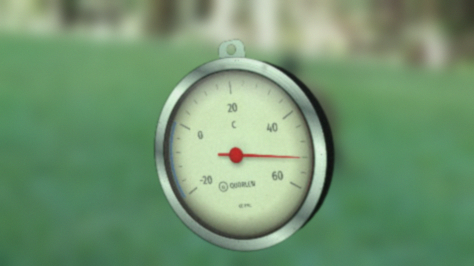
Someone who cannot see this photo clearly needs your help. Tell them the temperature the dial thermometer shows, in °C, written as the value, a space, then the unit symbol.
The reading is 52 °C
